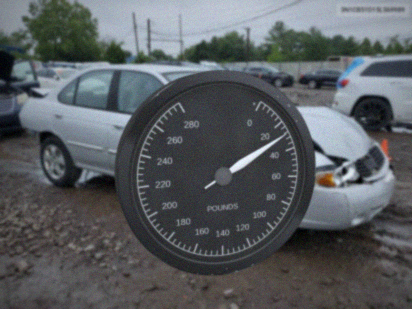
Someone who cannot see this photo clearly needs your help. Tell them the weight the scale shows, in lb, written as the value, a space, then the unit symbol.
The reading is 28 lb
